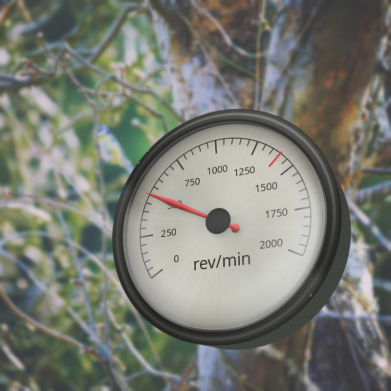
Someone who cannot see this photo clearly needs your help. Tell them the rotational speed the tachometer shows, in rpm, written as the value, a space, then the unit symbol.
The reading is 500 rpm
